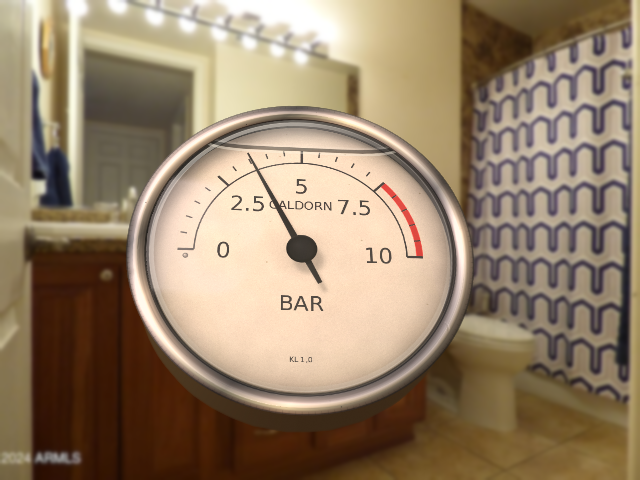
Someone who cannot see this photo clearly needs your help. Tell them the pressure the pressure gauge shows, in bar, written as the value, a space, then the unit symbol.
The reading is 3.5 bar
